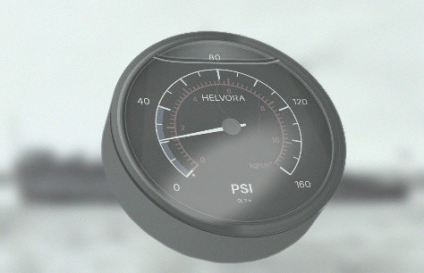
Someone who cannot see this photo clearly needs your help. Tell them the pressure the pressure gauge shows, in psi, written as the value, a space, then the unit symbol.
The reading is 20 psi
